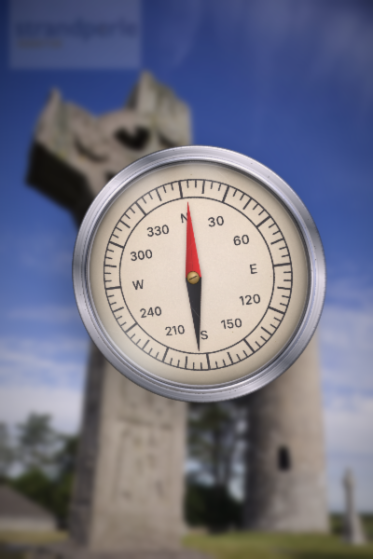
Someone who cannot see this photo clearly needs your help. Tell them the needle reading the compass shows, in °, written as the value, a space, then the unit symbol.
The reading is 5 °
